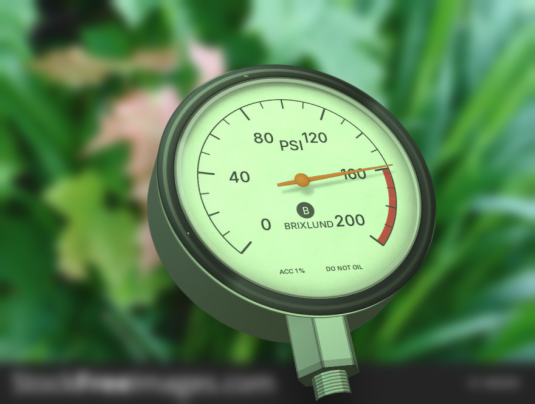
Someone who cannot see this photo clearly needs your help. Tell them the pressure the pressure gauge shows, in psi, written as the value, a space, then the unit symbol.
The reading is 160 psi
